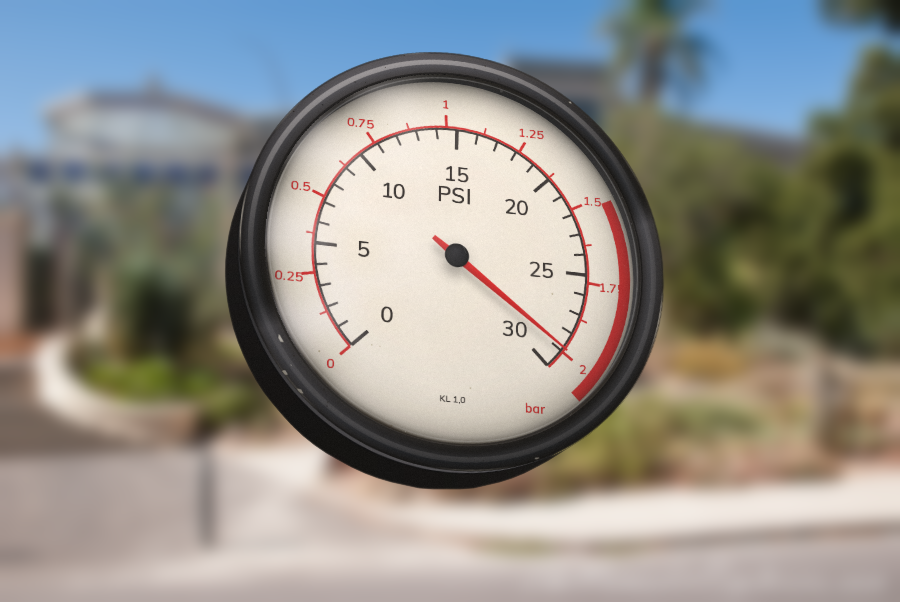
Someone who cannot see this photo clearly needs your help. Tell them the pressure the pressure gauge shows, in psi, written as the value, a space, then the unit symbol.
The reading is 29 psi
